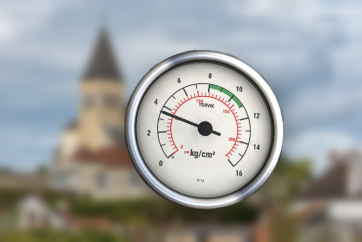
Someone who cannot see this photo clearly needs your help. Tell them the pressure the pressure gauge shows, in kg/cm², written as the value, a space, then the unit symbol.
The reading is 3.5 kg/cm²
